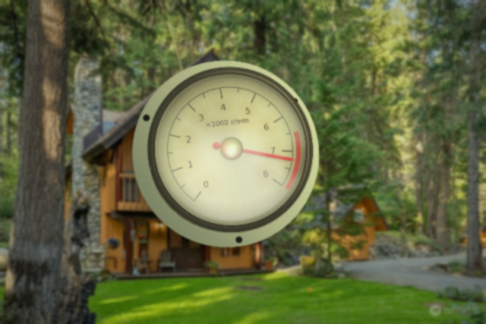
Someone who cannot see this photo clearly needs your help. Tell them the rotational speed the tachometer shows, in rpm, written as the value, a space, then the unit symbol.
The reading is 7250 rpm
